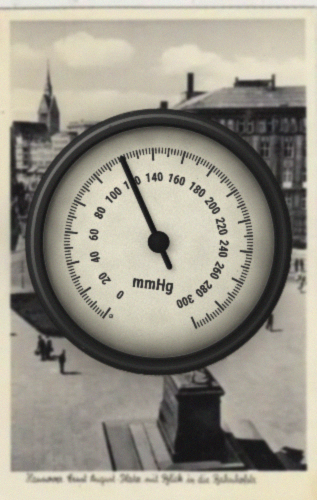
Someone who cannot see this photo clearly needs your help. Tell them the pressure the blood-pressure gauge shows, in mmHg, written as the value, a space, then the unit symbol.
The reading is 120 mmHg
